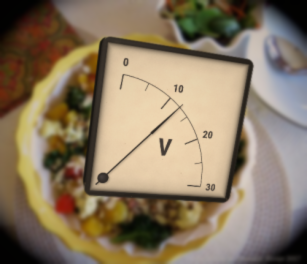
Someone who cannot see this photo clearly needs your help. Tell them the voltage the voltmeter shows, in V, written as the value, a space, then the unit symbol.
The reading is 12.5 V
